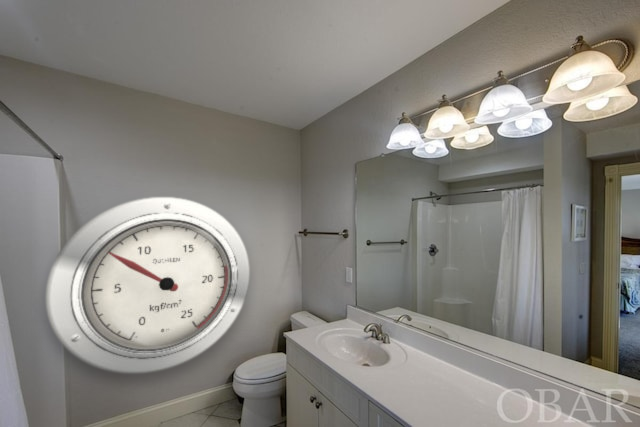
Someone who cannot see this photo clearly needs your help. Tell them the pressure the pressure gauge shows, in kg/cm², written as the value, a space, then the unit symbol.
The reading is 8 kg/cm²
